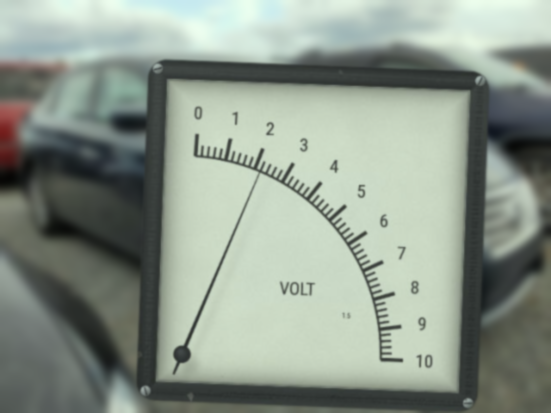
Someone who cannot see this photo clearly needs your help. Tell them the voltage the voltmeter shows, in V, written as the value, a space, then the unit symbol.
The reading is 2.2 V
